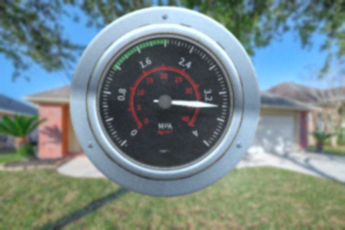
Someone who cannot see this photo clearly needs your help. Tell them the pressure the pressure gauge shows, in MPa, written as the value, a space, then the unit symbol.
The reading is 3.4 MPa
